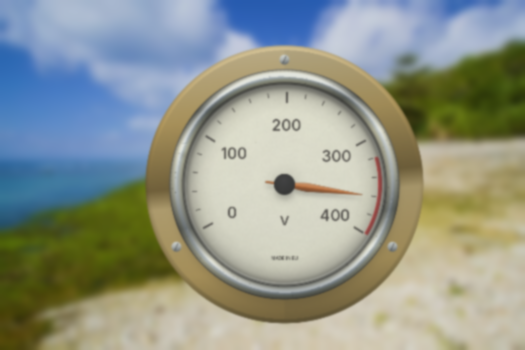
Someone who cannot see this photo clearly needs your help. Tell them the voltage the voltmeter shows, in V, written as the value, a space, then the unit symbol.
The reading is 360 V
